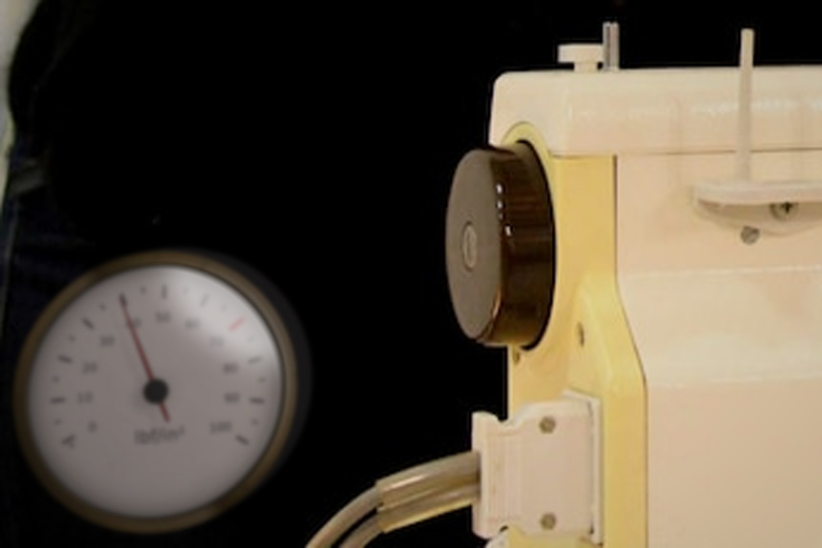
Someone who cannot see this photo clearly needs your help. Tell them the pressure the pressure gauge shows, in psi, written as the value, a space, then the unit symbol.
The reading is 40 psi
